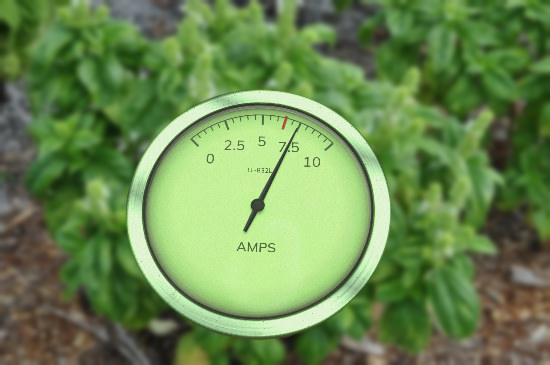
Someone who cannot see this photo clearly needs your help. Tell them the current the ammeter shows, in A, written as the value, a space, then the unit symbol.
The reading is 7.5 A
